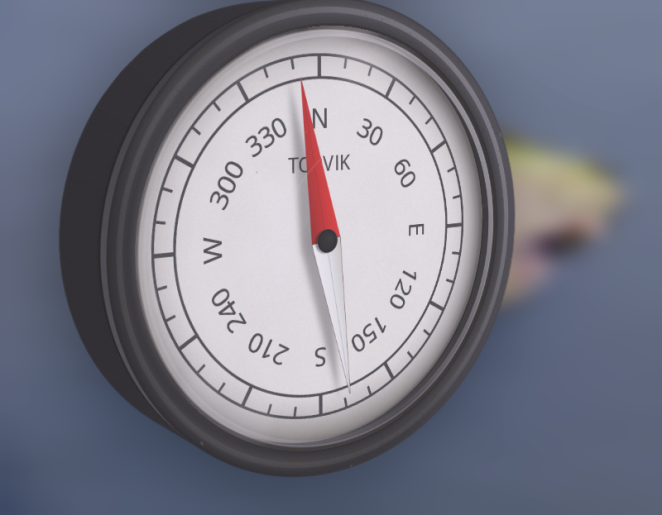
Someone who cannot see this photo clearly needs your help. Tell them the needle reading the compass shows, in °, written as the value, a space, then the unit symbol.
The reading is 350 °
